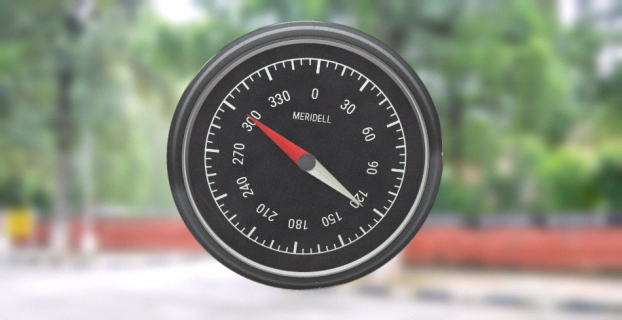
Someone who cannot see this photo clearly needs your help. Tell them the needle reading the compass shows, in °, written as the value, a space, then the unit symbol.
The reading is 302.5 °
